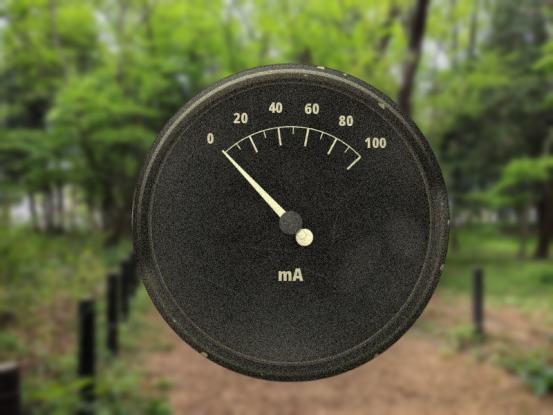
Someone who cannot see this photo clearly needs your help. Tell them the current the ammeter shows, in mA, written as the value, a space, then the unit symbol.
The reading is 0 mA
